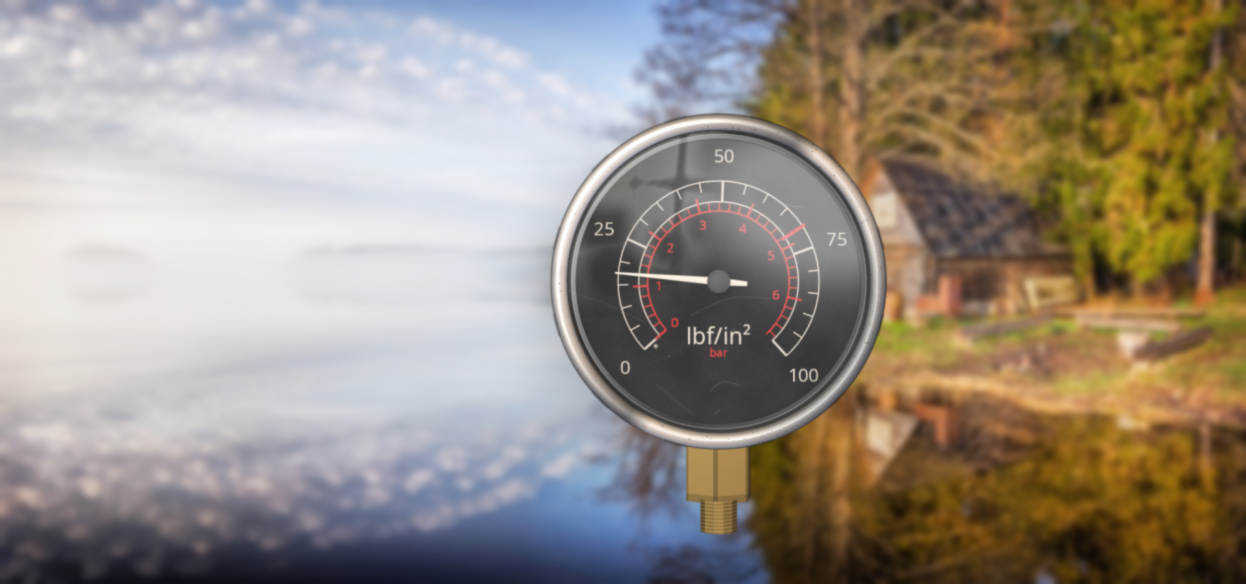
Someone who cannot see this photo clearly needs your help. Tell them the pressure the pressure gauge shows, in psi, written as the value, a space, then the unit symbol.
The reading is 17.5 psi
